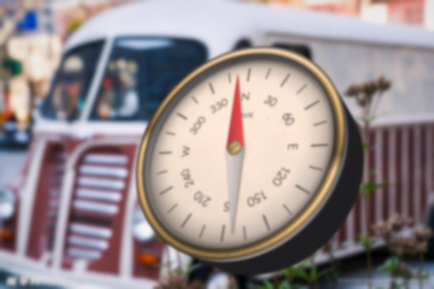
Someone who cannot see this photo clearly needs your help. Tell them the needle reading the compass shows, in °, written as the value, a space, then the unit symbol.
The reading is 352.5 °
